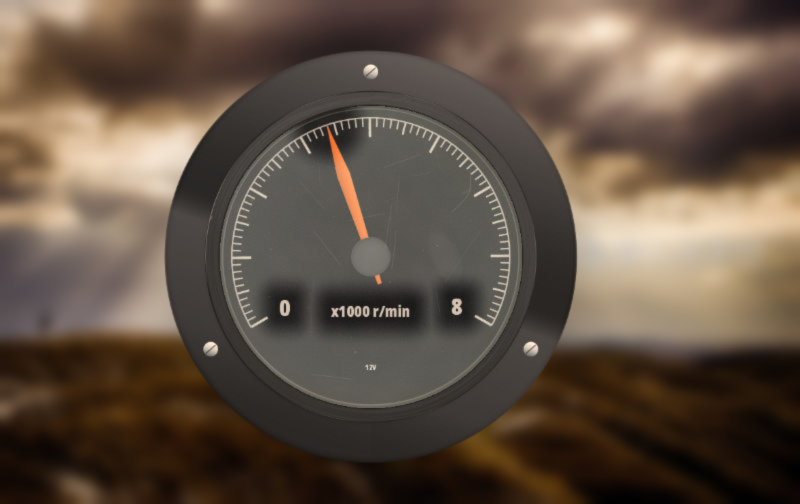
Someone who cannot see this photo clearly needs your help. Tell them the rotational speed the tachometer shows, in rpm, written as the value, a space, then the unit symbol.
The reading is 3400 rpm
